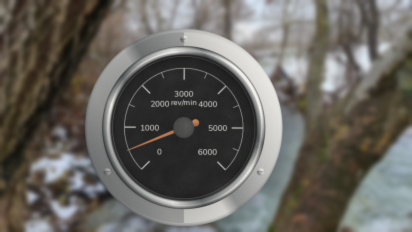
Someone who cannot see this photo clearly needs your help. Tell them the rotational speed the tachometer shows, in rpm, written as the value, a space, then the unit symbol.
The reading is 500 rpm
